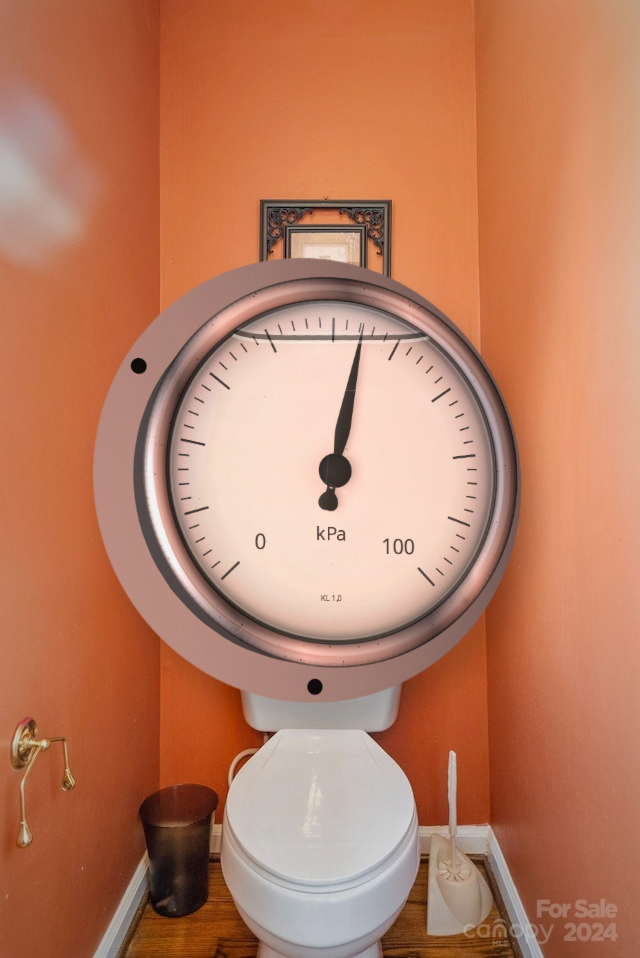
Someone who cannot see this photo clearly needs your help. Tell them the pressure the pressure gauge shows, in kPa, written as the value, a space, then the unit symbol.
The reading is 54 kPa
